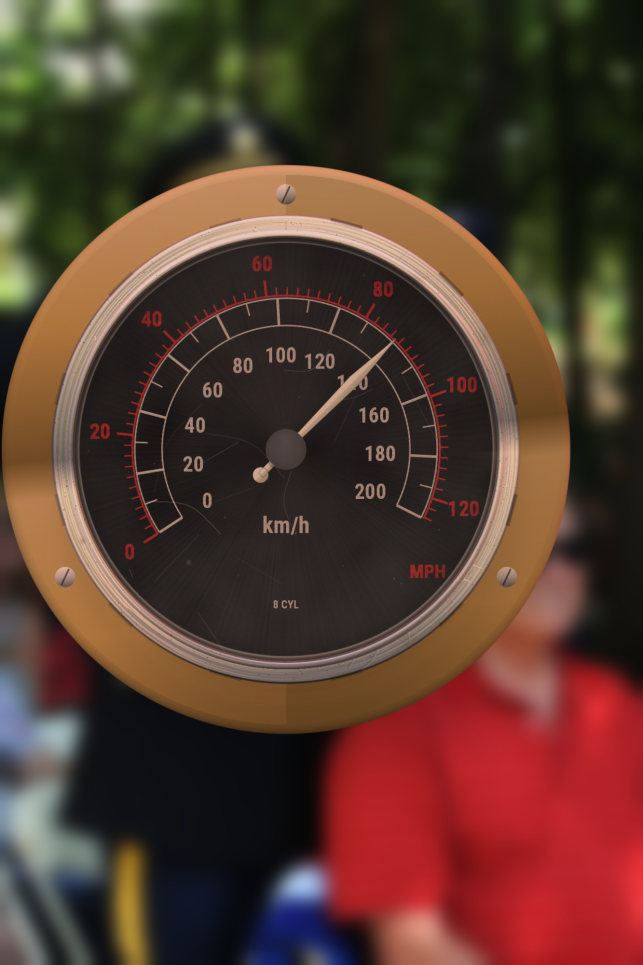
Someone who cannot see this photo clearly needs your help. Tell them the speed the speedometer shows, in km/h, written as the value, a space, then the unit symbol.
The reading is 140 km/h
